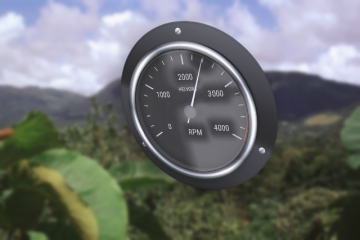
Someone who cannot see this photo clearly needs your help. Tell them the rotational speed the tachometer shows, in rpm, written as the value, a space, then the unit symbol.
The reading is 2400 rpm
